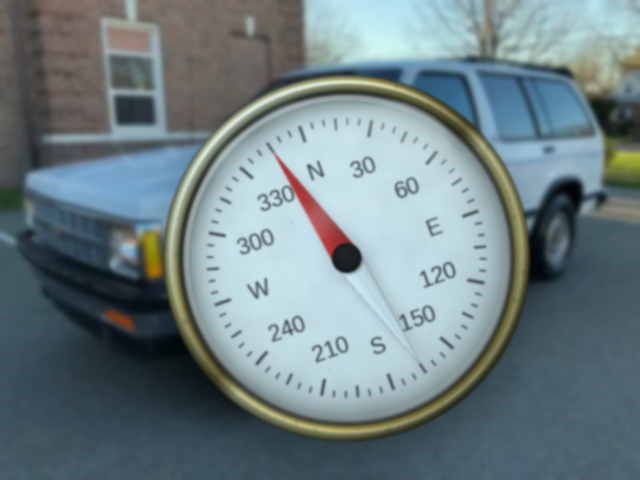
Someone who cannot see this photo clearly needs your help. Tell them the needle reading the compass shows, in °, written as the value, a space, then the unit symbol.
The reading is 345 °
